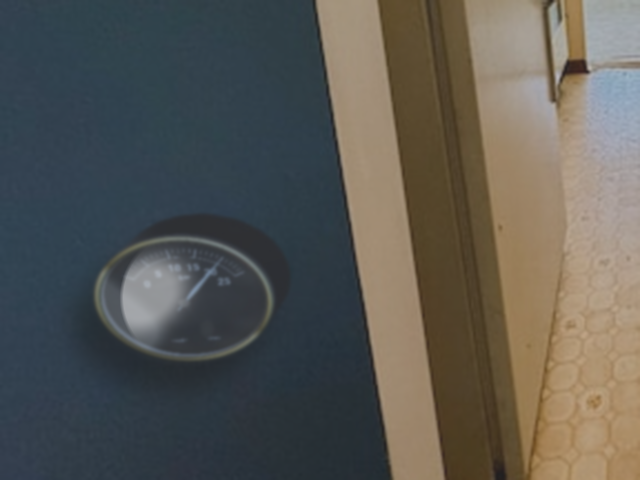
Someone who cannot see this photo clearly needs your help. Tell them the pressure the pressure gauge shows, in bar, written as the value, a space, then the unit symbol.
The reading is 20 bar
